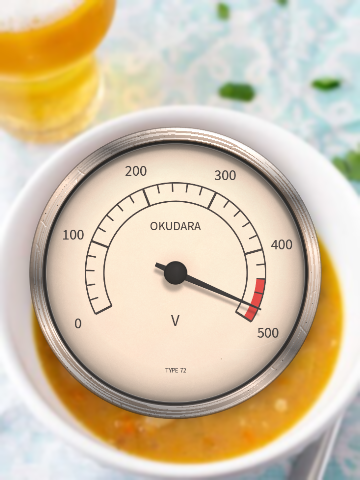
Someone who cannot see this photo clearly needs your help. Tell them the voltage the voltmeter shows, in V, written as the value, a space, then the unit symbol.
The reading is 480 V
